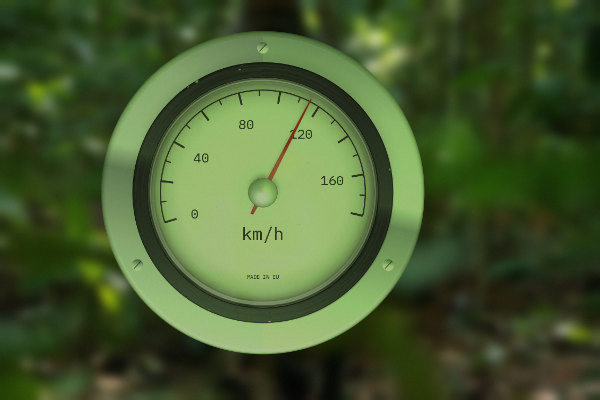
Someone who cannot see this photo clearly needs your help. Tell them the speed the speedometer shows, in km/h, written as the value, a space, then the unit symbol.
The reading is 115 km/h
